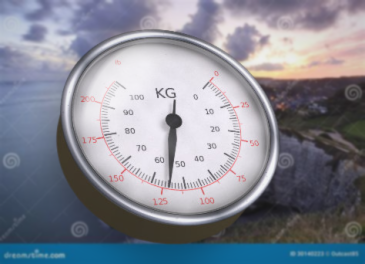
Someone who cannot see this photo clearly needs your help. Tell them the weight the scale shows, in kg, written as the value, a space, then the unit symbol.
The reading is 55 kg
